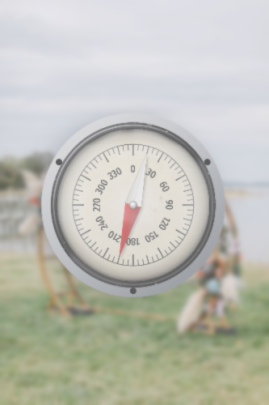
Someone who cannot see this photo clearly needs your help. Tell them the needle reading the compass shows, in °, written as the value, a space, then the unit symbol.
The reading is 195 °
